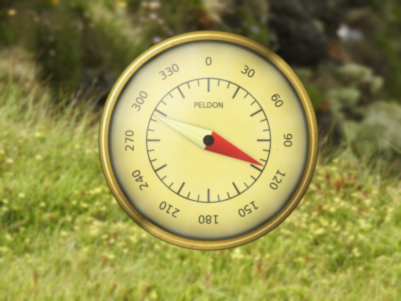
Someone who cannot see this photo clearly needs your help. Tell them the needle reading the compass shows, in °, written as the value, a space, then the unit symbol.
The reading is 115 °
